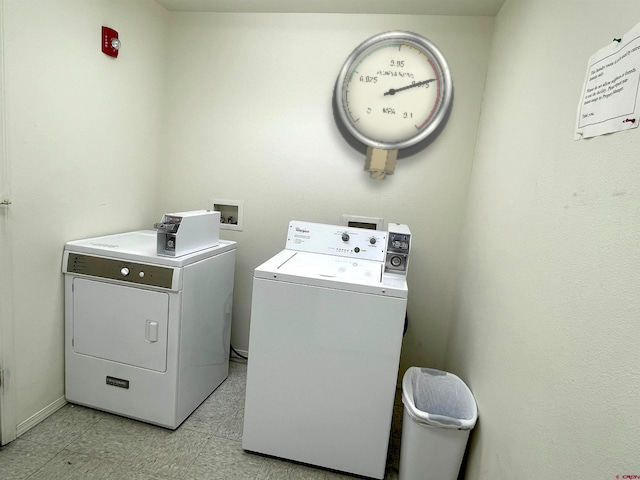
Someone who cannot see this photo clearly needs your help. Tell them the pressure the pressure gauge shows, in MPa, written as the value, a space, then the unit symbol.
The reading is 0.075 MPa
